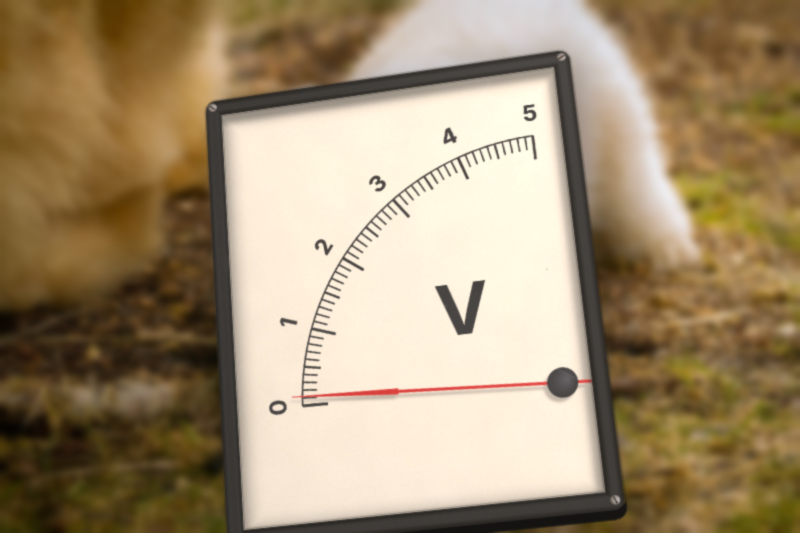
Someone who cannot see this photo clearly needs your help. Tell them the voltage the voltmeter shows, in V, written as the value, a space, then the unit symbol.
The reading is 0.1 V
